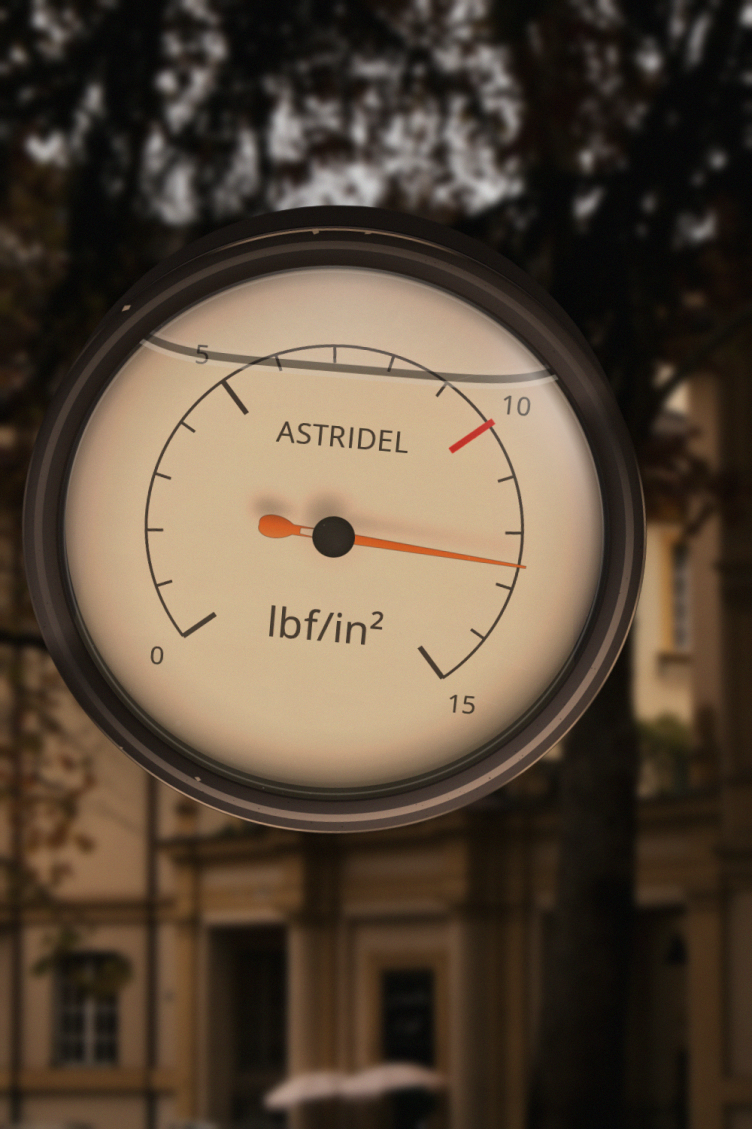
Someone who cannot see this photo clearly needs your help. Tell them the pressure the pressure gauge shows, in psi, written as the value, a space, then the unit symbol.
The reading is 12.5 psi
